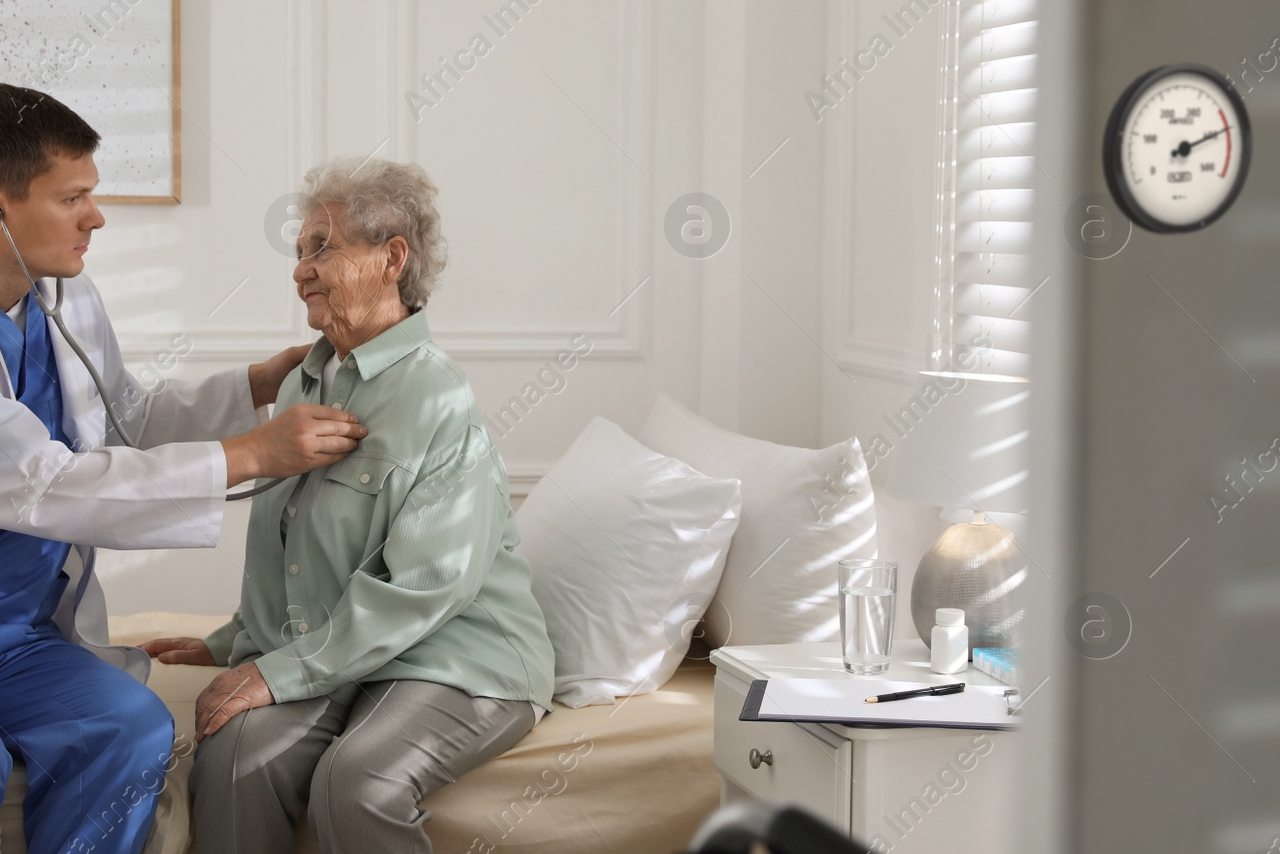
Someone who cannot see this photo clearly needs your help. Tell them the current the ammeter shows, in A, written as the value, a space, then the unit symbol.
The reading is 400 A
